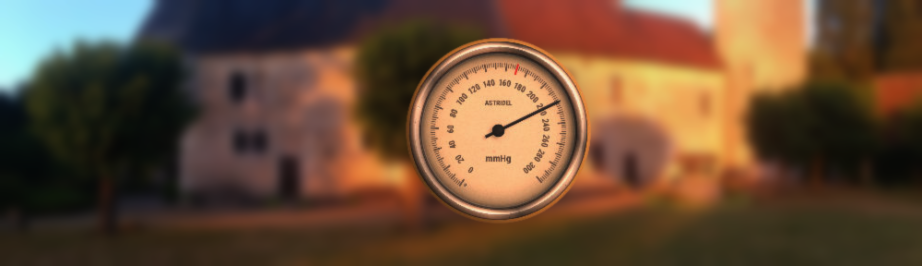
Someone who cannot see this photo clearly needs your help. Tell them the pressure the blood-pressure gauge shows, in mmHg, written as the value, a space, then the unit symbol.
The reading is 220 mmHg
